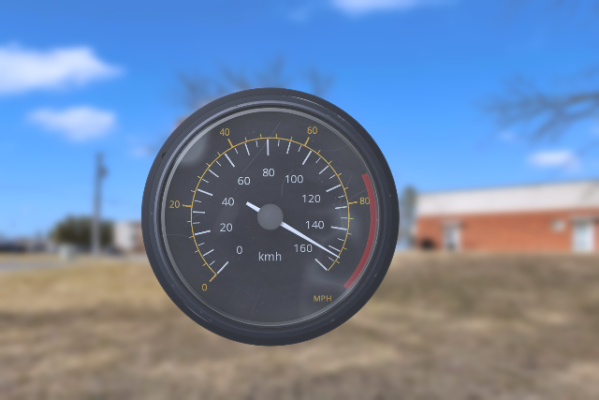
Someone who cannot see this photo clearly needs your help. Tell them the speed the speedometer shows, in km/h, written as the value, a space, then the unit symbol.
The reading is 152.5 km/h
